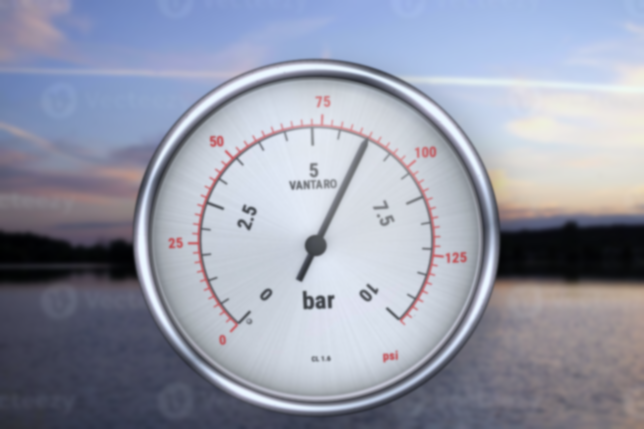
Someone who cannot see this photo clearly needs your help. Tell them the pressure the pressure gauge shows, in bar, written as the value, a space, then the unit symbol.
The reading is 6 bar
